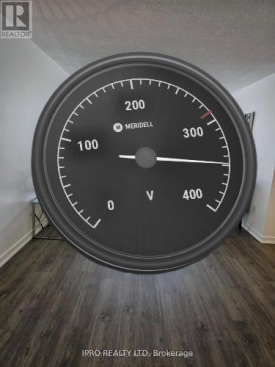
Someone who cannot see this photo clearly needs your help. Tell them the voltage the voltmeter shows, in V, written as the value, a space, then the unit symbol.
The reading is 350 V
